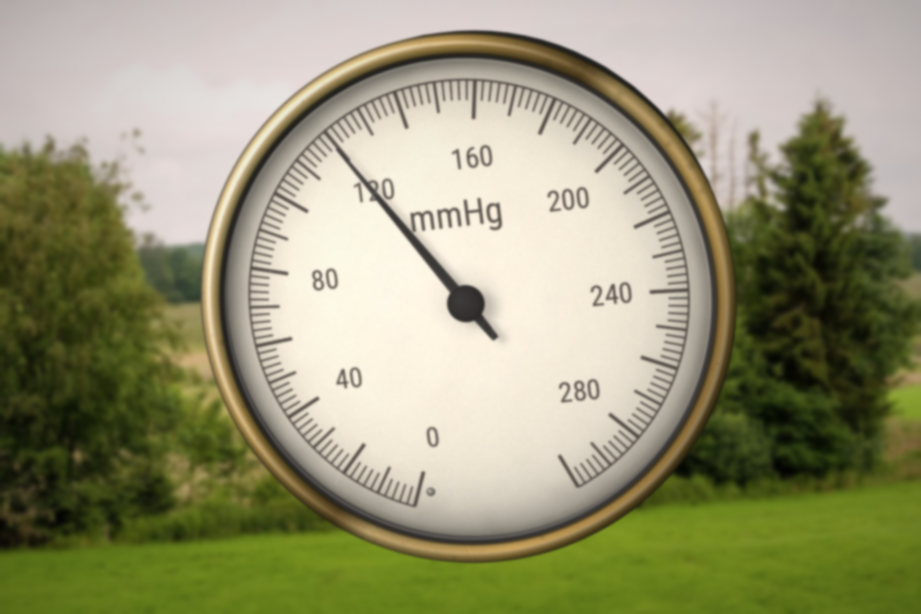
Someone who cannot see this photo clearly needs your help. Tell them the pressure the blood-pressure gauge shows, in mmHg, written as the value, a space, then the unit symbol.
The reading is 120 mmHg
